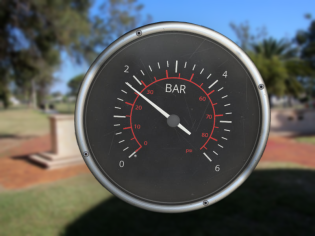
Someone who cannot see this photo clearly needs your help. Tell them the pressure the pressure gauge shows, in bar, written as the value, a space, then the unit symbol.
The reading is 1.8 bar
